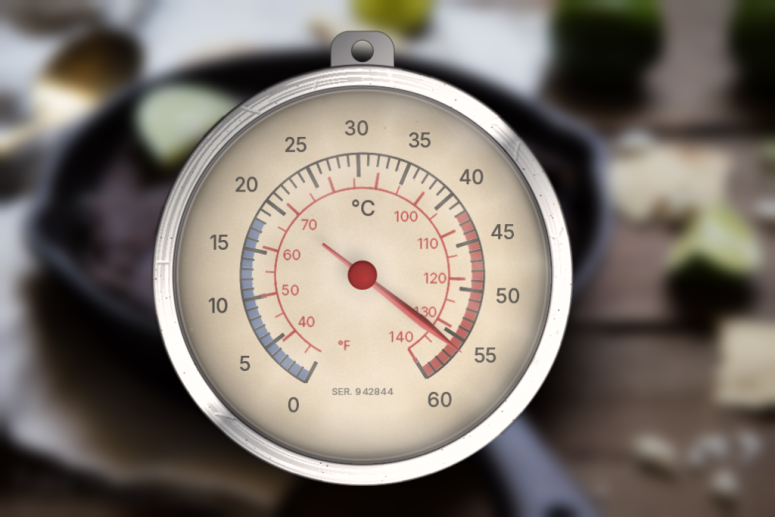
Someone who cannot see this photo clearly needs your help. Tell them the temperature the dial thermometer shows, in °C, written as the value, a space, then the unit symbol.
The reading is 56 °C
